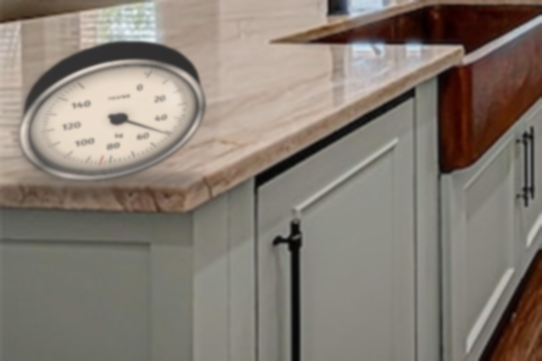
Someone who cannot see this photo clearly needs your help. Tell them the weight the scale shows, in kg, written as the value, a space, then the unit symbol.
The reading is 50 kg
